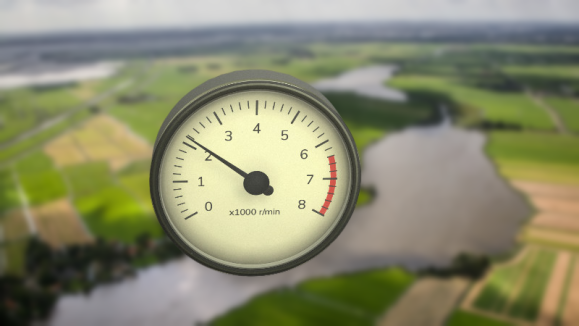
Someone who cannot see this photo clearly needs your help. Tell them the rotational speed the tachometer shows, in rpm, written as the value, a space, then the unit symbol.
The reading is 2200 rpm
